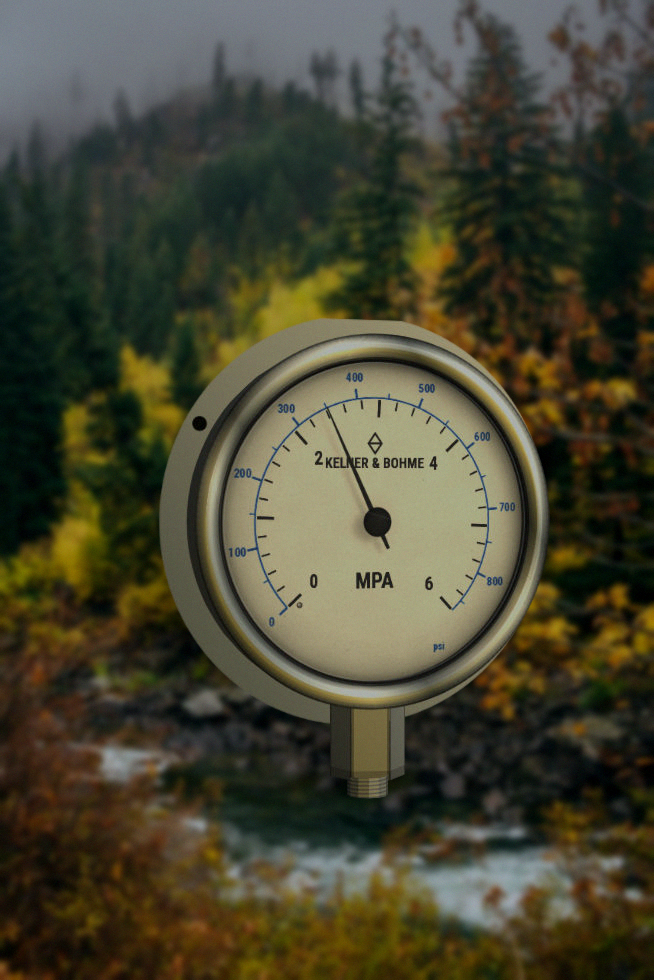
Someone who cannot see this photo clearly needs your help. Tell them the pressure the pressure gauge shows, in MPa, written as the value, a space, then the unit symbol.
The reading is 2.4 MPa
